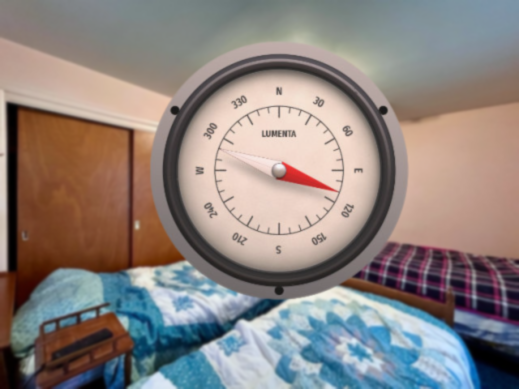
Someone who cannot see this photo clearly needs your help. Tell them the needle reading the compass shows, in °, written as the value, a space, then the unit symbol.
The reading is 110 °
